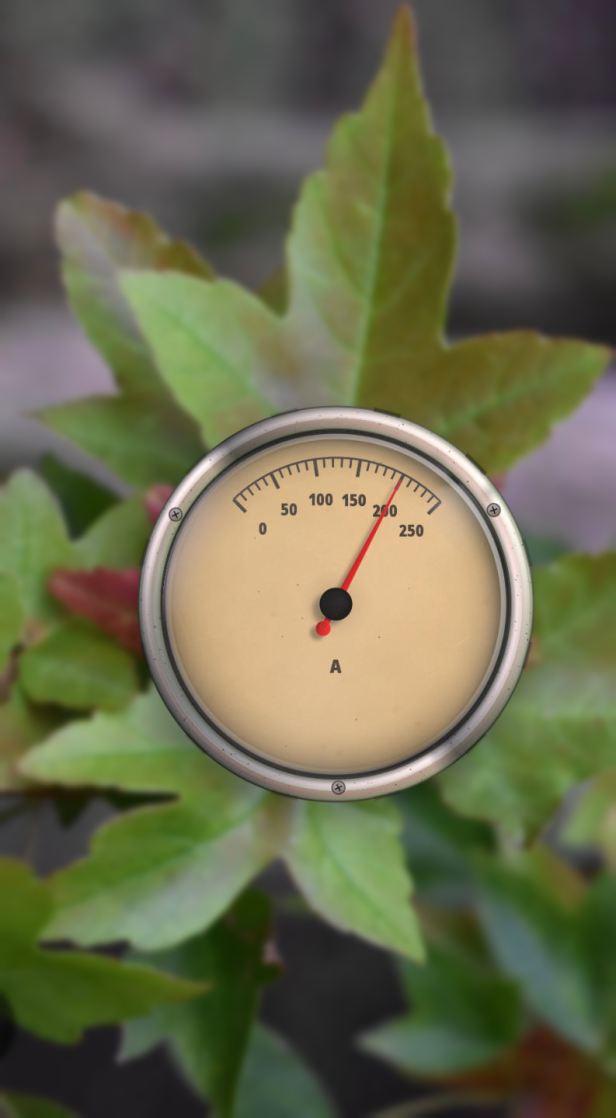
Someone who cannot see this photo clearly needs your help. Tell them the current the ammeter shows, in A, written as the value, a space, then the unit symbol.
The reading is 200 A
